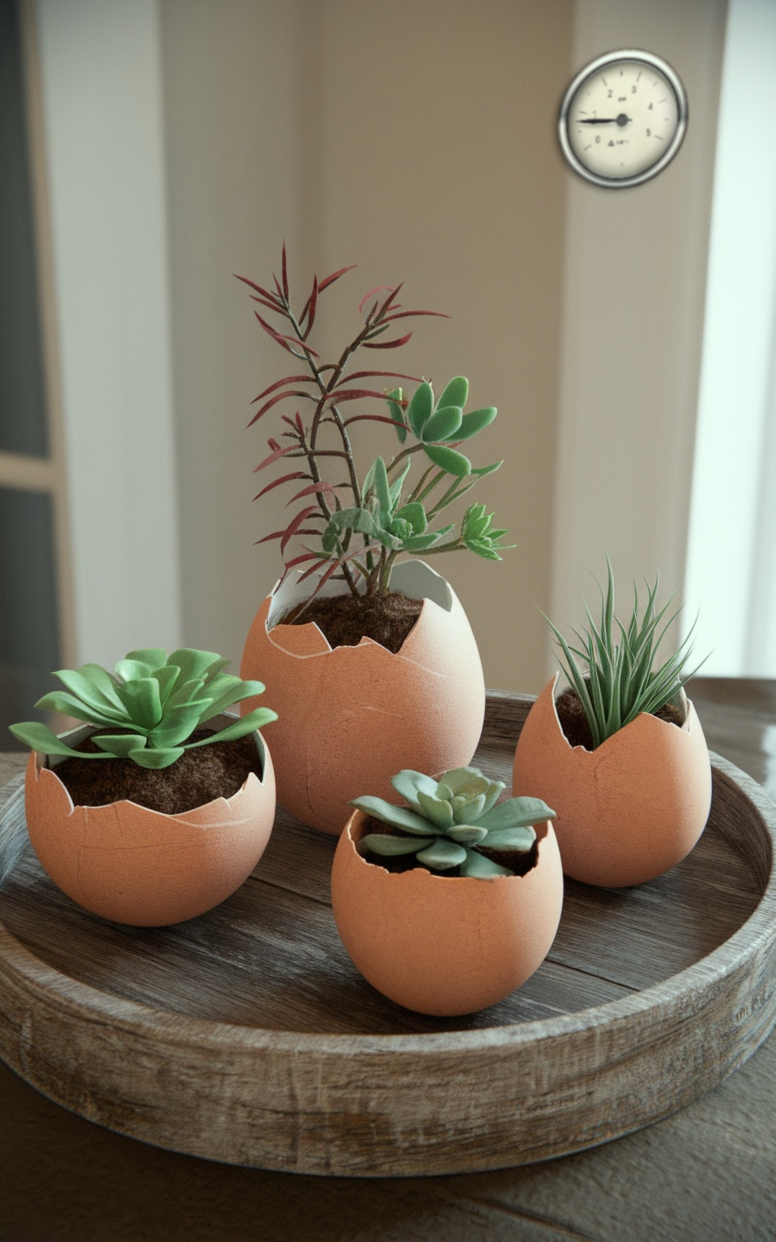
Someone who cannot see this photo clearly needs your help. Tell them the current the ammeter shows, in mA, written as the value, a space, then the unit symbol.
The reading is 0.75 mA
